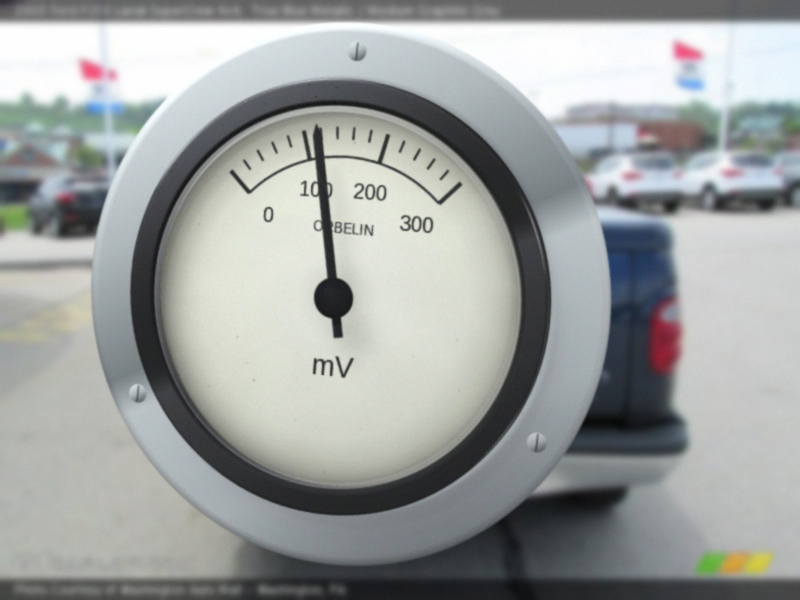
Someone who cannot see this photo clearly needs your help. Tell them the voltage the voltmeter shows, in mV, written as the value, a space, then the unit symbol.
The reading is 120 mV
